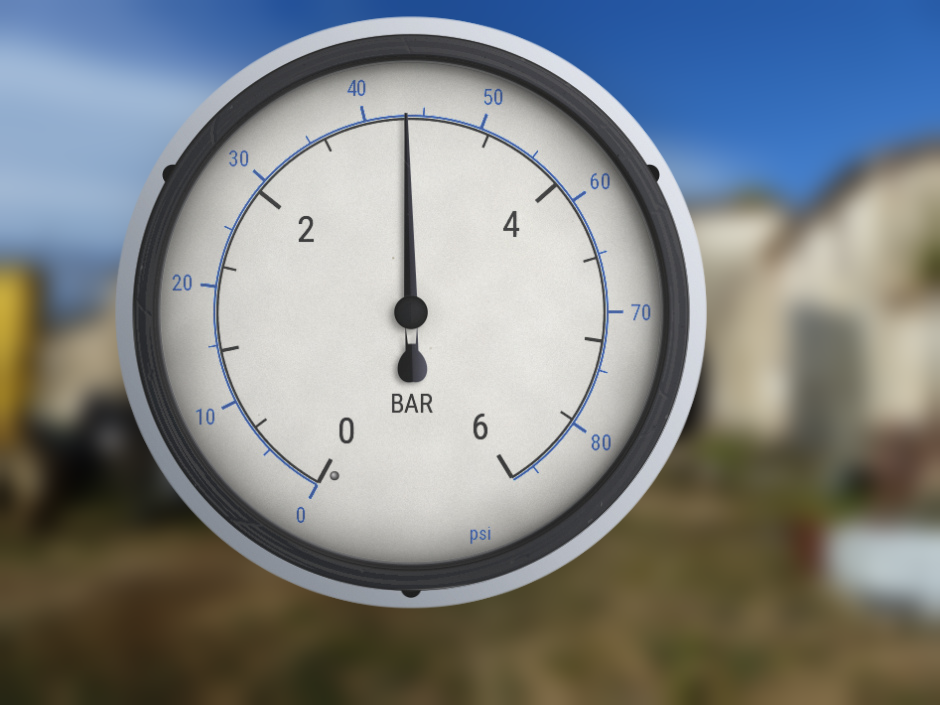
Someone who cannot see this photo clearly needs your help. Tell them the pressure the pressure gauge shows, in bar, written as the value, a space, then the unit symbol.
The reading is 3 bar
